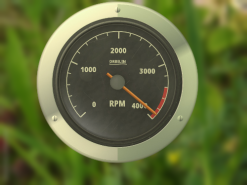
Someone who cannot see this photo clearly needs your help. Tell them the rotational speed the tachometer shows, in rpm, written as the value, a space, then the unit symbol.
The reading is 3900 rpm
